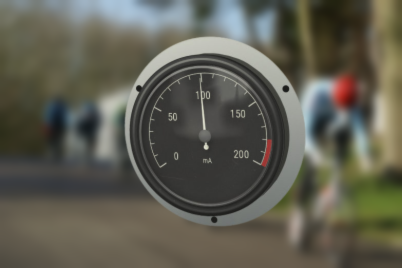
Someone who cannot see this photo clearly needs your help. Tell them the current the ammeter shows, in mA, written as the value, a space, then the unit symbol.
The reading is 100 mA
